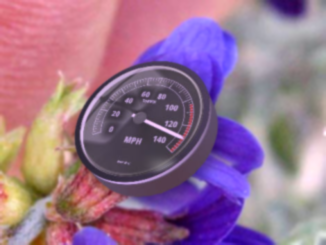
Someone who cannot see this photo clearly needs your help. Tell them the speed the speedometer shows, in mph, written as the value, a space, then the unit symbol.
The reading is 130 mph
